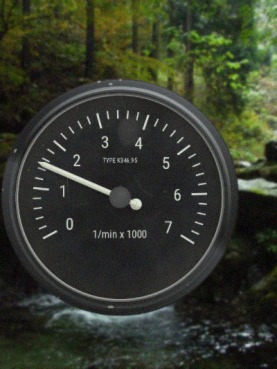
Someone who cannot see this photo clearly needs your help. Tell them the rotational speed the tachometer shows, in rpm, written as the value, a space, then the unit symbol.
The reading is 1500 rpm
